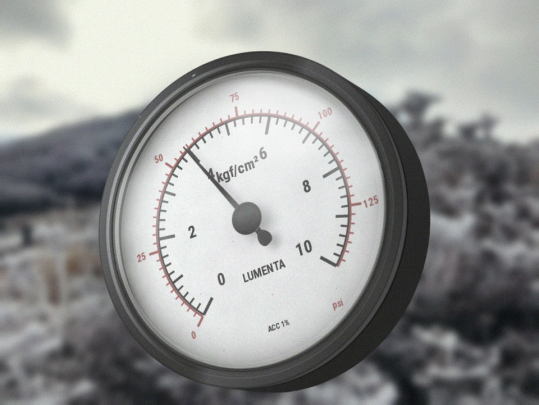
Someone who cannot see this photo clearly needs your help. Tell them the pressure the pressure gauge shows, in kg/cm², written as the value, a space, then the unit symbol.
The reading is 4 kg/cm²
